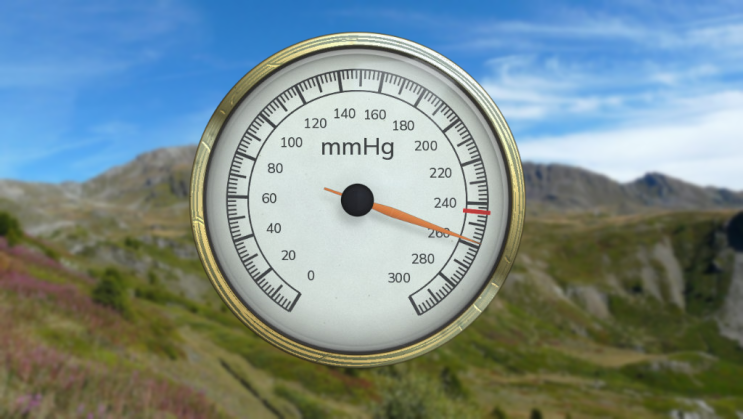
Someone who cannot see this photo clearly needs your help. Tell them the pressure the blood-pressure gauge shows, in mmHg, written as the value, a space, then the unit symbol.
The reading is 258 mmHg
